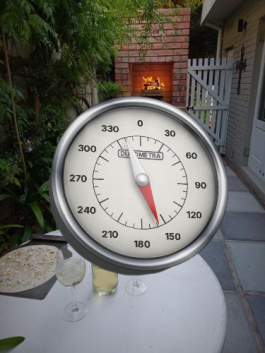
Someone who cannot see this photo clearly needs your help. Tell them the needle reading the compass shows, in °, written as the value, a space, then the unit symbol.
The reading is 160 °
